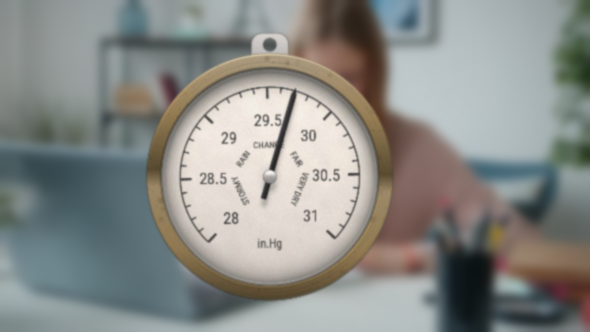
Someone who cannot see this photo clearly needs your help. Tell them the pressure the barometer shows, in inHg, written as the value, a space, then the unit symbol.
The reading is 29.7 inHg
